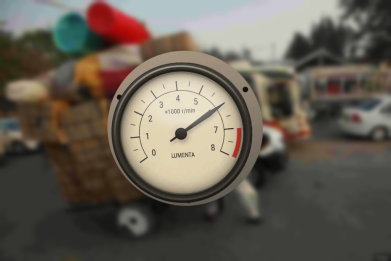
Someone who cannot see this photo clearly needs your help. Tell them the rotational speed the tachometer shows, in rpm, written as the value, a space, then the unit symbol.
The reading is 6000 rpm
